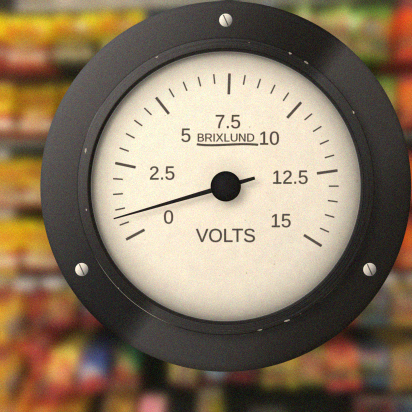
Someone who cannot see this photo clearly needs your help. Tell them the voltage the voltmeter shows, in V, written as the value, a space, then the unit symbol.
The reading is 0.75 V
